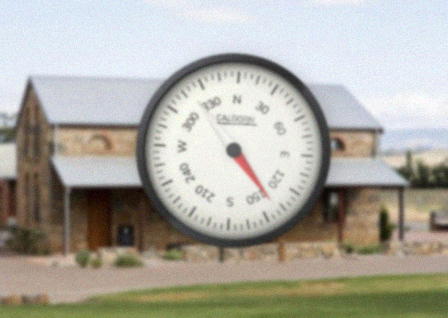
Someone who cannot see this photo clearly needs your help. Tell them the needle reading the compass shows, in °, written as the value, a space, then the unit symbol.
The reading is 140 °
